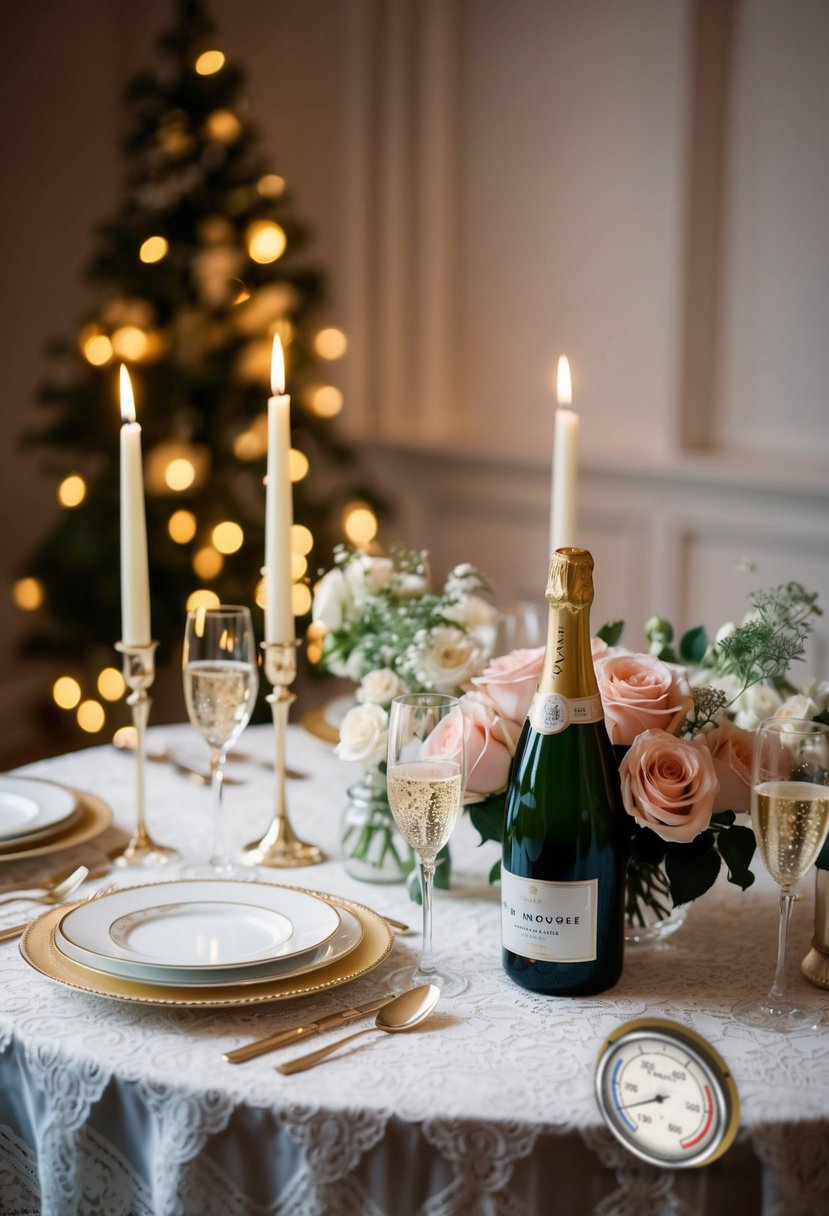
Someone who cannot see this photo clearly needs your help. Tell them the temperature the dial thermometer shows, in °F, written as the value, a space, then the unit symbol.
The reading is 150 °F
